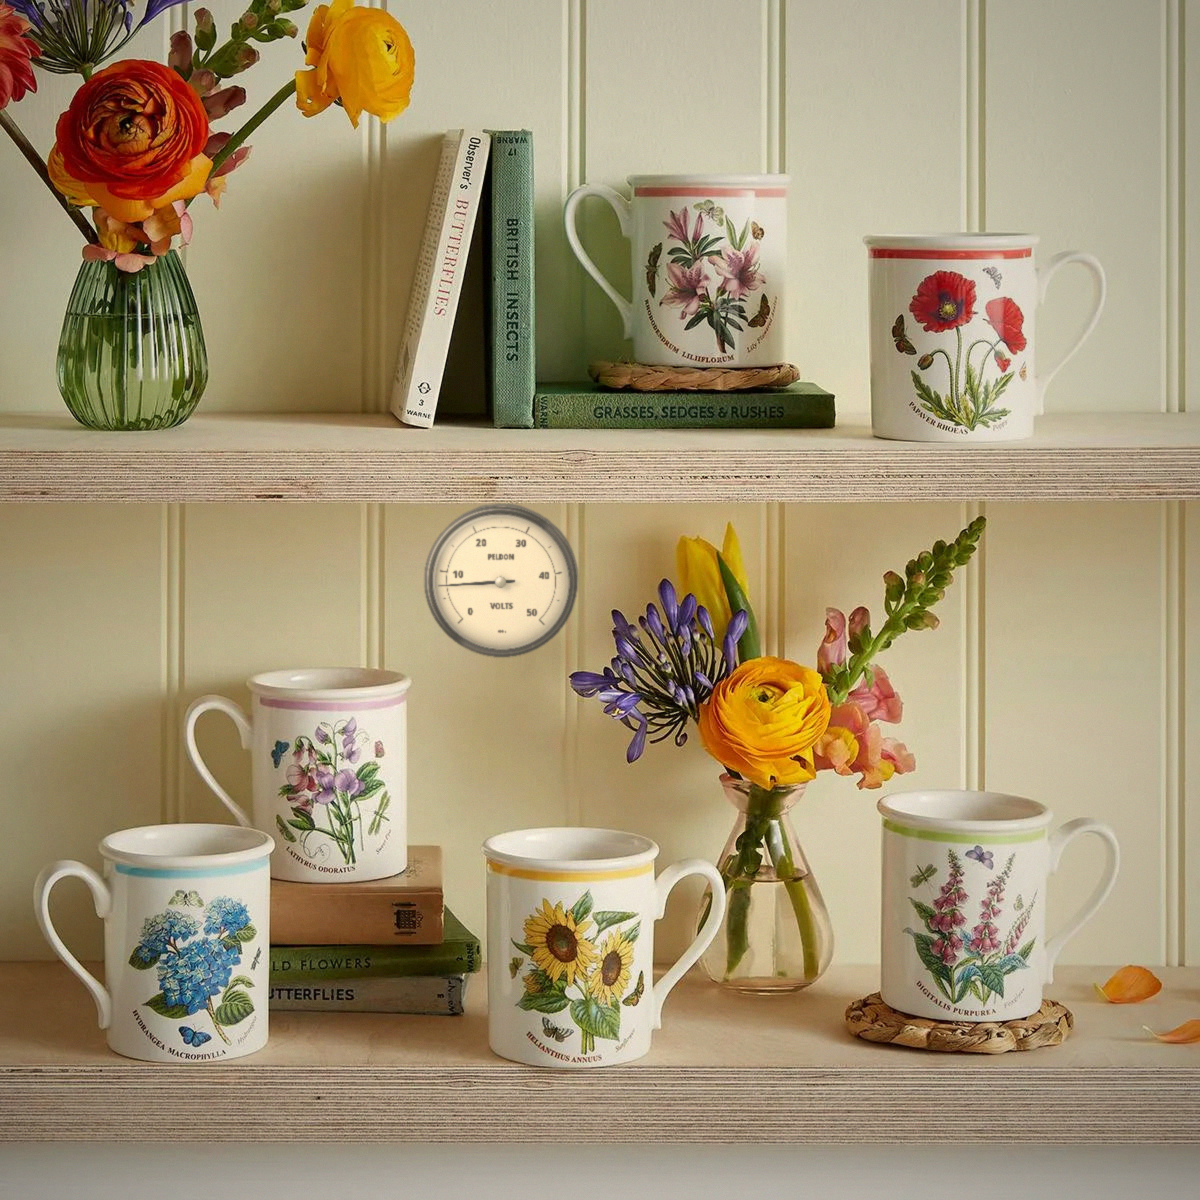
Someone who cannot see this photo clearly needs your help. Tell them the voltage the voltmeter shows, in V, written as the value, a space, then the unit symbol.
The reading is 7.5 V
